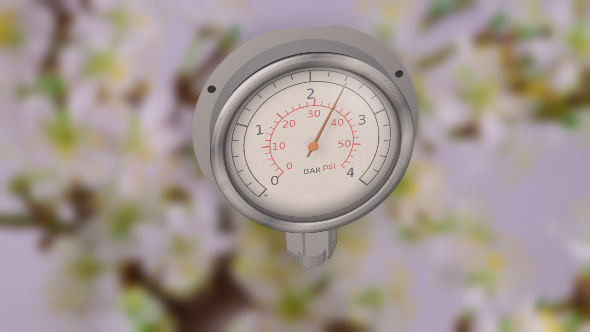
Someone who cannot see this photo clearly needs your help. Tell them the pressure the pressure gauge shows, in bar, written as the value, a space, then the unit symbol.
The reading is 2.4 bar
